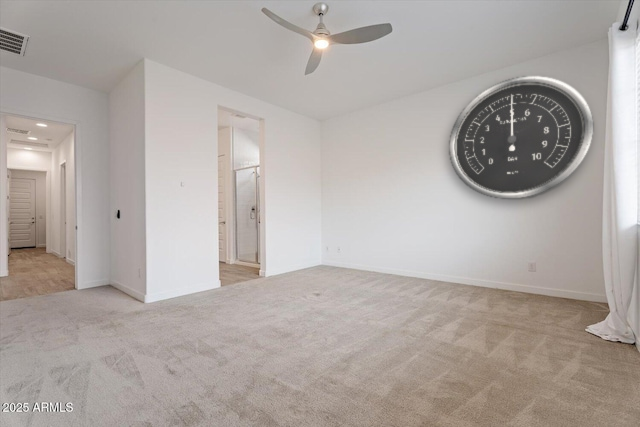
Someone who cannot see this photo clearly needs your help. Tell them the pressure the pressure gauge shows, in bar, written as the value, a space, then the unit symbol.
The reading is 5 bar
